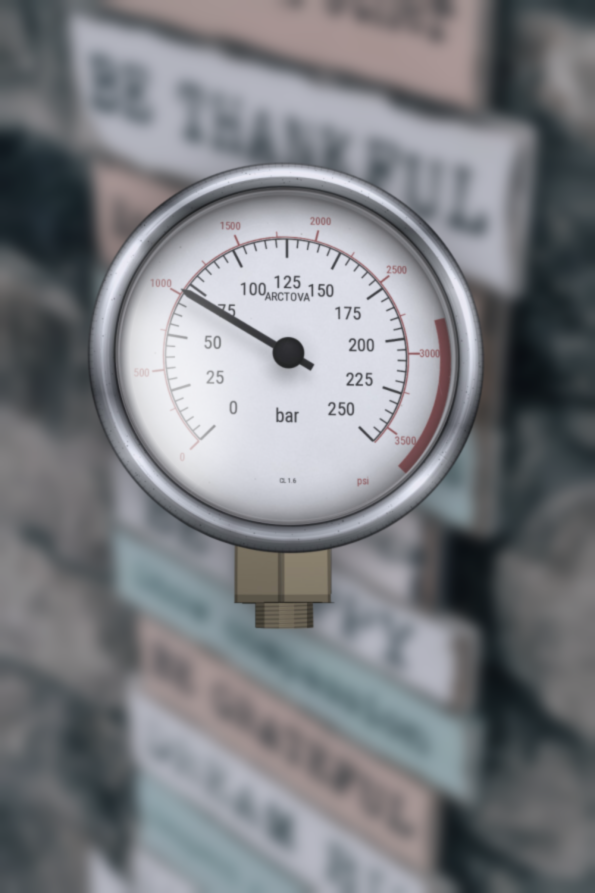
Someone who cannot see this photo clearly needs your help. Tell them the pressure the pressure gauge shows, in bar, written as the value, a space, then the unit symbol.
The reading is 70 bar
